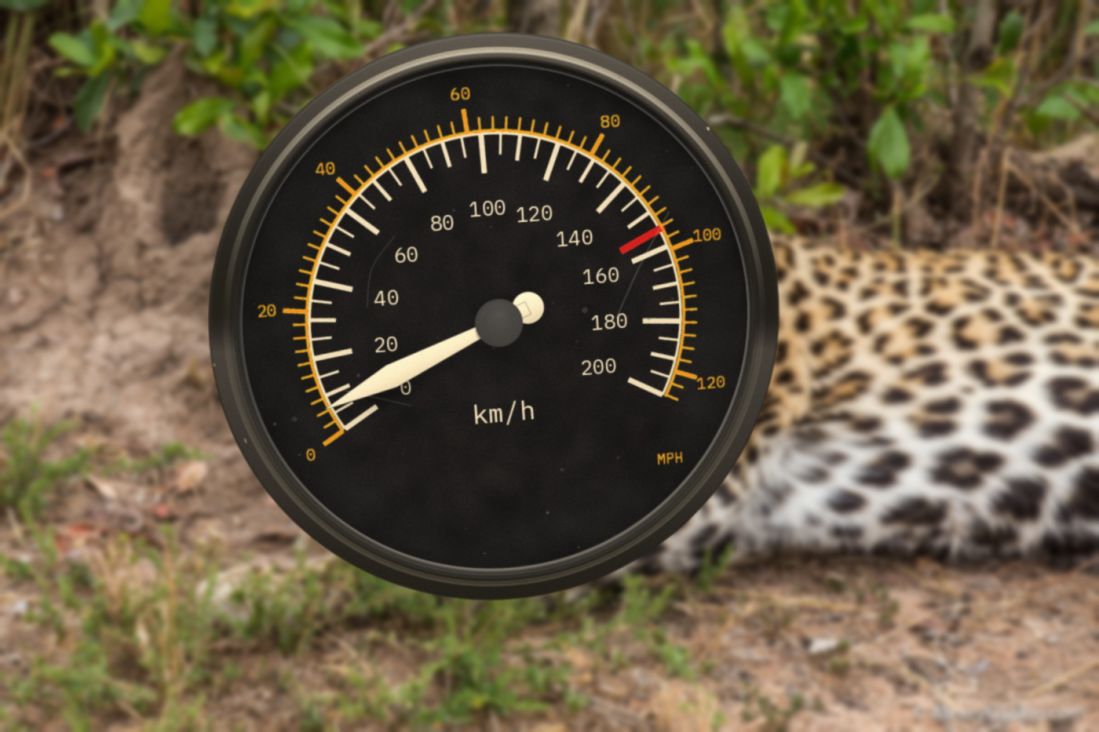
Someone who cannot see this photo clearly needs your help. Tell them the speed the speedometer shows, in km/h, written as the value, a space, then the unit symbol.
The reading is 7.5 km/h
